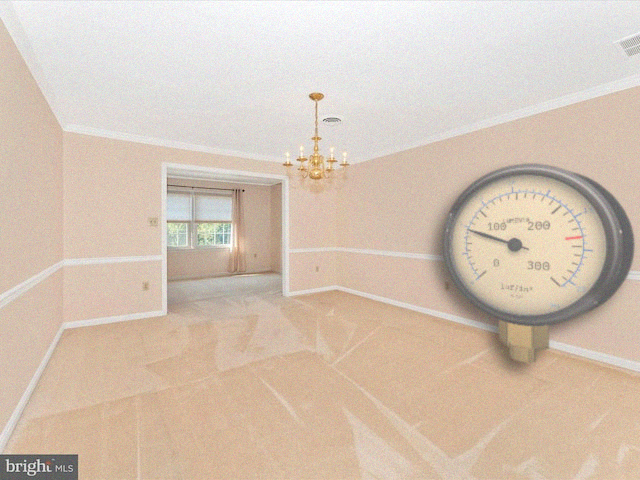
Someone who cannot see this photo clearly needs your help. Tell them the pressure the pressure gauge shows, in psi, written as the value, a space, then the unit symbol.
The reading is 70 psi
